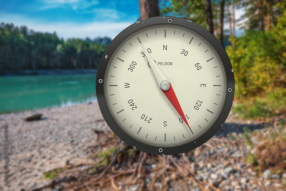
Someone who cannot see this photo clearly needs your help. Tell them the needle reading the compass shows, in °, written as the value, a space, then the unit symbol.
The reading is 150 °
